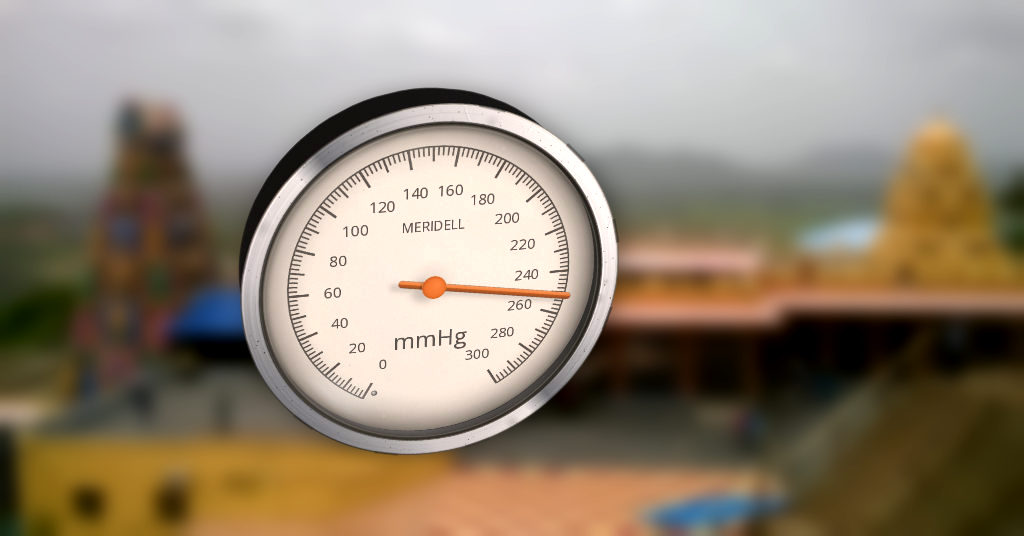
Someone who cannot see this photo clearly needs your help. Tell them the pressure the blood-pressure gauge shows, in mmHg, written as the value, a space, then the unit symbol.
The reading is 250 mmHg
